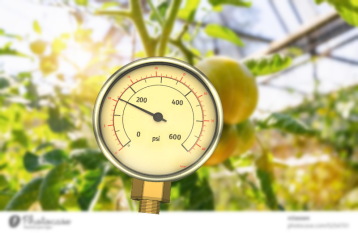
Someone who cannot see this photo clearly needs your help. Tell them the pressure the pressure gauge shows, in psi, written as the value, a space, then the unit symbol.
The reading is 150 psi
